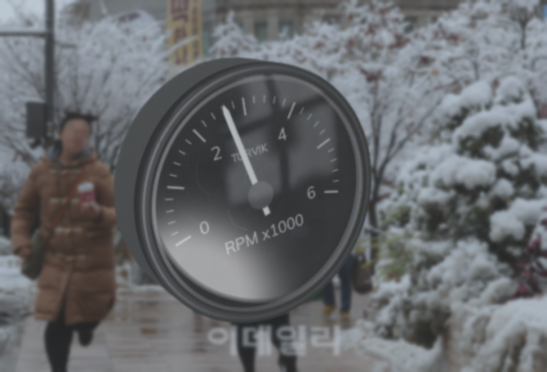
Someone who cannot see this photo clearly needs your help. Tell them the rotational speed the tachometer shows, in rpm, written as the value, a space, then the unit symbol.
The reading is 2600 rpm
